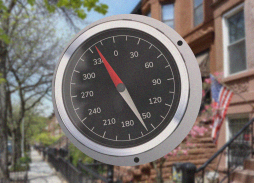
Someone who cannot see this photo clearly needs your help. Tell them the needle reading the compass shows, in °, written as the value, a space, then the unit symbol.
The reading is 337.5 °
